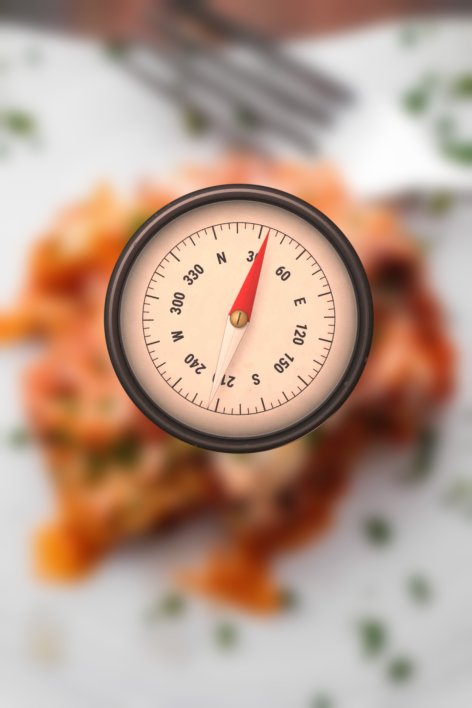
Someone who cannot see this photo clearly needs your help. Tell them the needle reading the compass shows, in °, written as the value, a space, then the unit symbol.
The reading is 35 °
